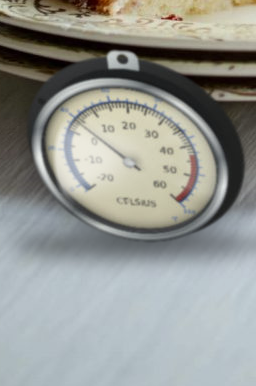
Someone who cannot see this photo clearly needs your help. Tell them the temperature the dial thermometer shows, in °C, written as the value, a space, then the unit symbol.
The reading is 5 °C
